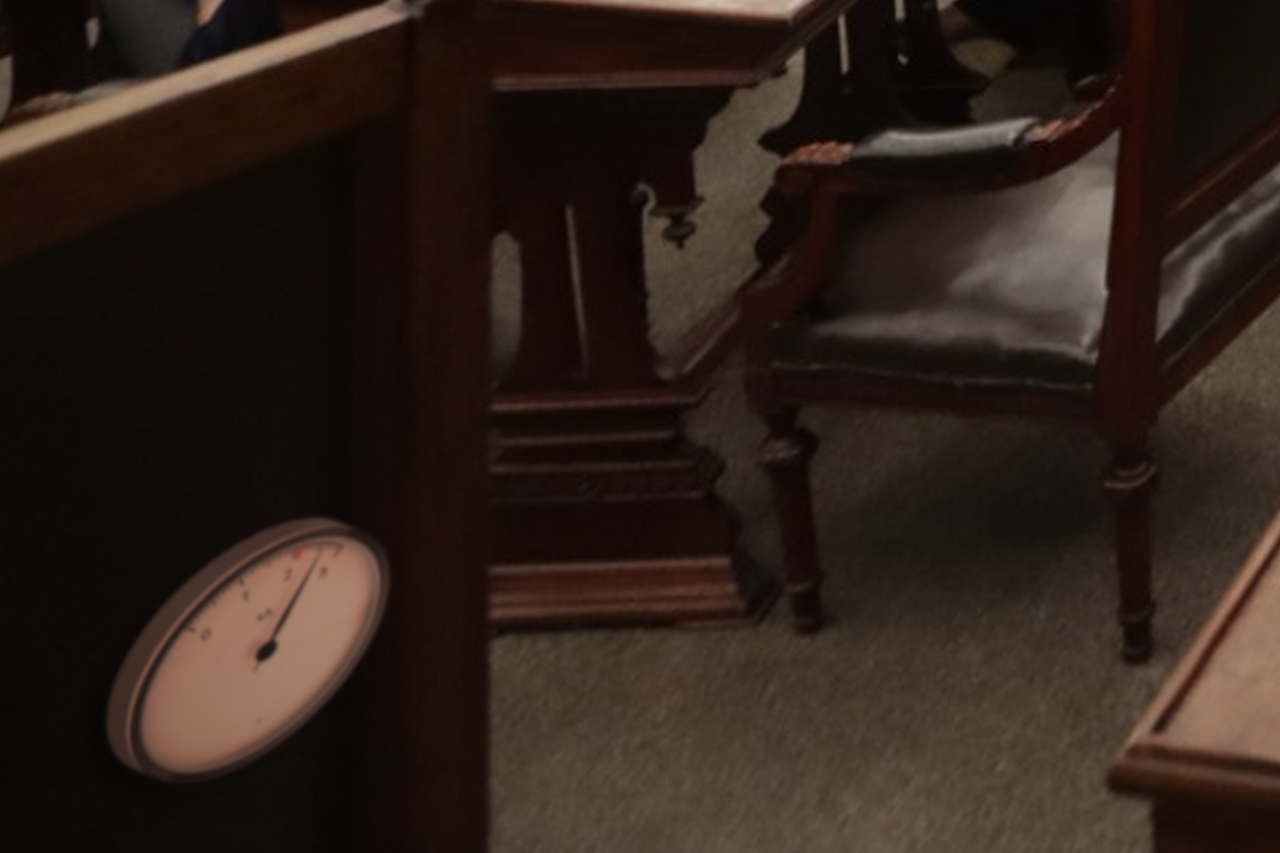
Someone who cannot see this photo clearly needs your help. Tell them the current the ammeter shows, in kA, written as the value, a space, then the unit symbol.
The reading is 2.5 kA
